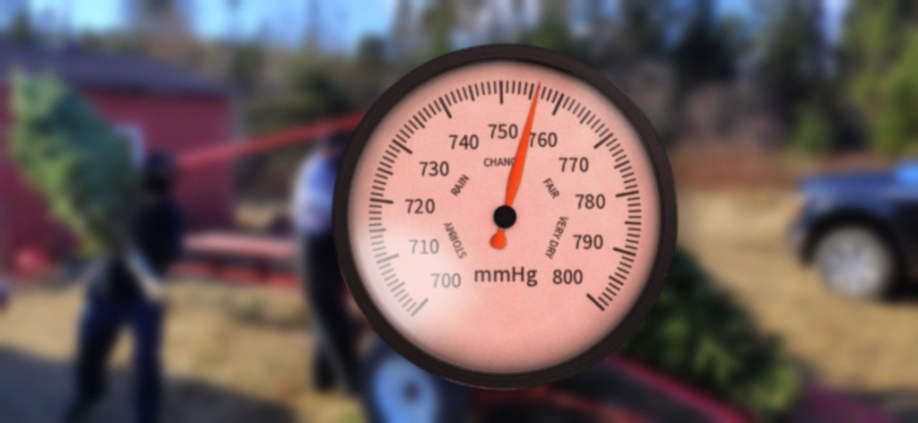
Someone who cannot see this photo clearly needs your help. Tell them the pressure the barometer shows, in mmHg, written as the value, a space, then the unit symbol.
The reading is 756 mmHg
